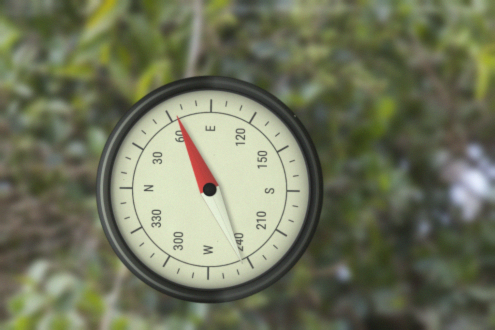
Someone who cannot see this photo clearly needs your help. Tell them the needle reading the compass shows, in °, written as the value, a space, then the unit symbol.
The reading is 65 °
